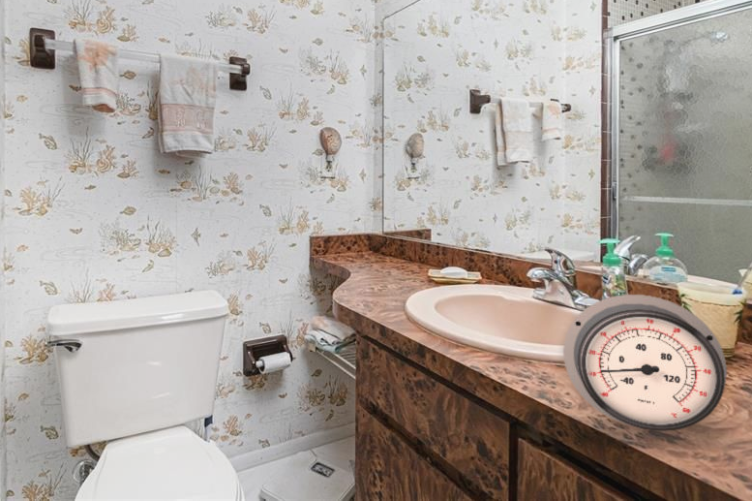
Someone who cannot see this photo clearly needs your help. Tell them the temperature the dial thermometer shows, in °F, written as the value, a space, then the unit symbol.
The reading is -20 °F
